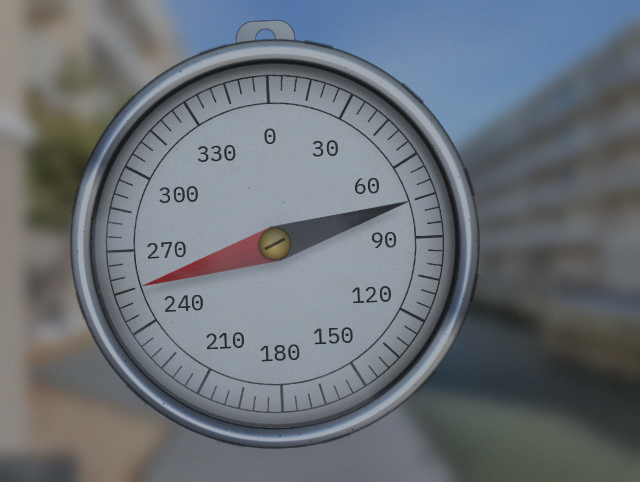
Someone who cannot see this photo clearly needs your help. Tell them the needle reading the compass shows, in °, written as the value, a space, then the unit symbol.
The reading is 255 °
